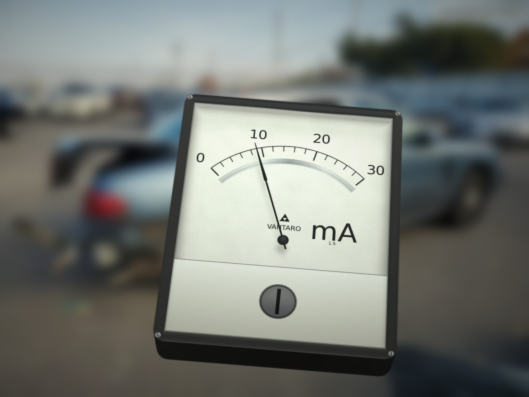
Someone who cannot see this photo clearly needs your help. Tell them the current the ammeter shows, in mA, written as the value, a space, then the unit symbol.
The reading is 9 mA
